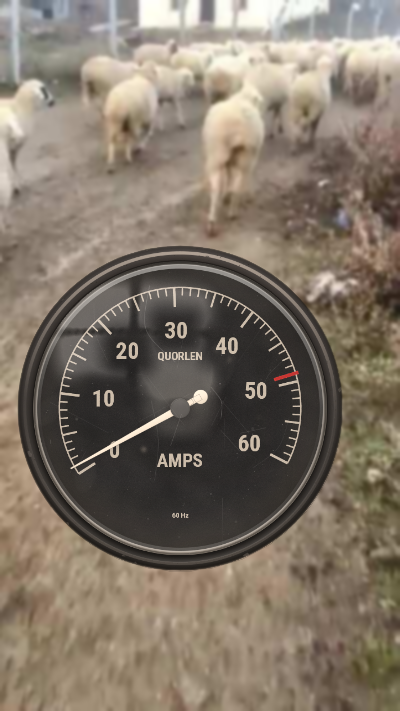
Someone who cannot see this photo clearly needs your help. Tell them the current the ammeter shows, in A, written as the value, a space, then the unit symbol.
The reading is 1 A
